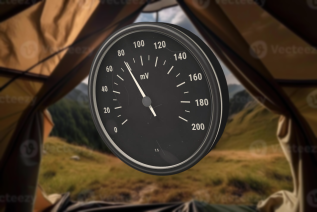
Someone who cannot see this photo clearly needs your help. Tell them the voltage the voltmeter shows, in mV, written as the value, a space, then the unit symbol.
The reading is 80 mV
